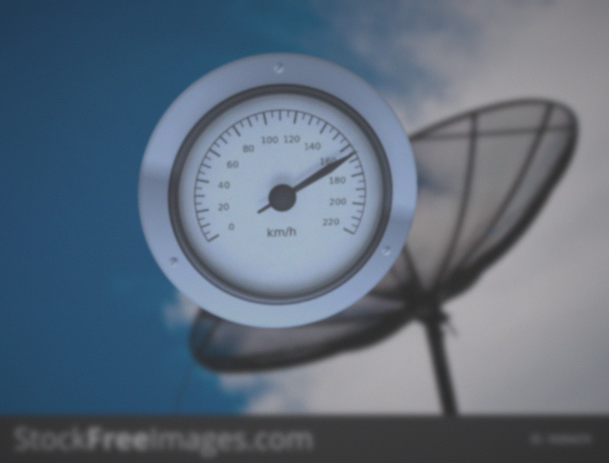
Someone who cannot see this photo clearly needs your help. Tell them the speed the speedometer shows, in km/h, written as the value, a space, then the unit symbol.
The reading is 165 km/h
